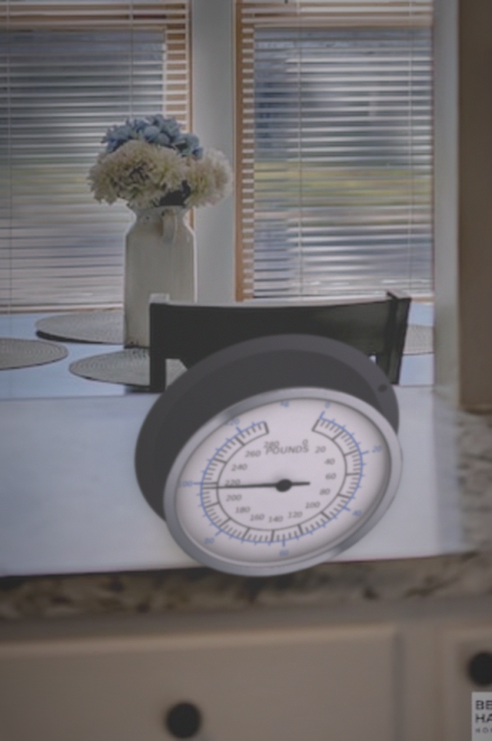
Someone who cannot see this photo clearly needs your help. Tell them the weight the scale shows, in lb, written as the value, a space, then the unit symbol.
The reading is 220 lb
